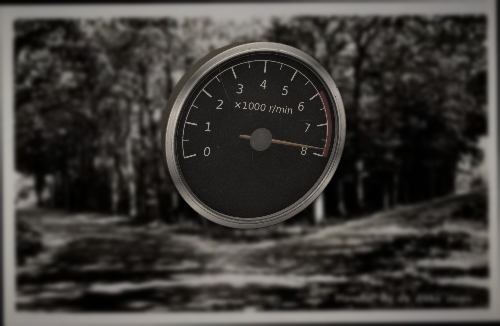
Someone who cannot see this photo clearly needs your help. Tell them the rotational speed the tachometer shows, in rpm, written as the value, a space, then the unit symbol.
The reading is 7750 rpm
